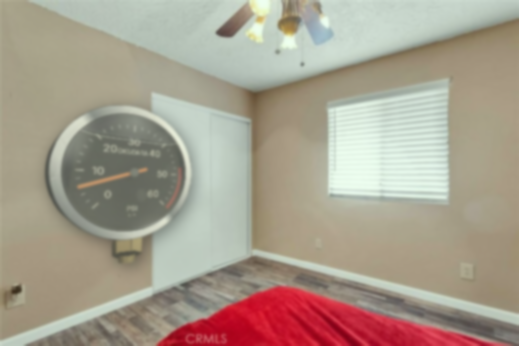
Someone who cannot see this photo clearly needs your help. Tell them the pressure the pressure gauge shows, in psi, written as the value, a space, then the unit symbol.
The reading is 6 psi
